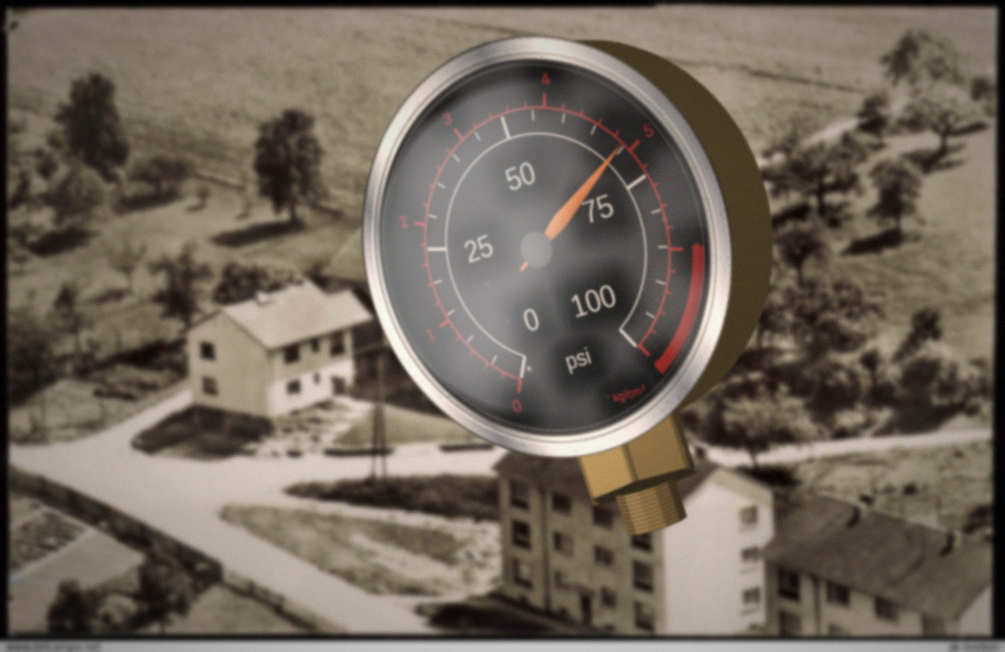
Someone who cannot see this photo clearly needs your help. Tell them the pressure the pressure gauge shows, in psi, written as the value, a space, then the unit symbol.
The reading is 70 psi
